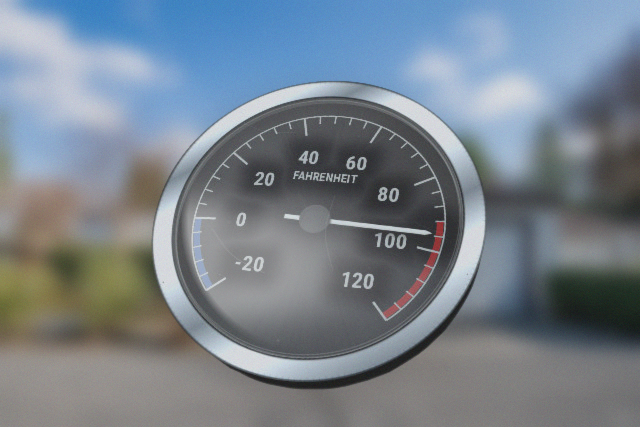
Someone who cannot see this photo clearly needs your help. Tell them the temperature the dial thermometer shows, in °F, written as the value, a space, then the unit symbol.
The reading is 96 °F
